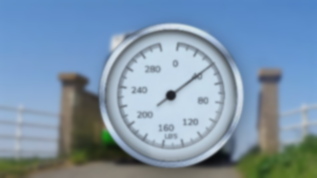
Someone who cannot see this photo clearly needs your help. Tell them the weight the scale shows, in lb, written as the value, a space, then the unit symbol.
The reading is 40 lb
